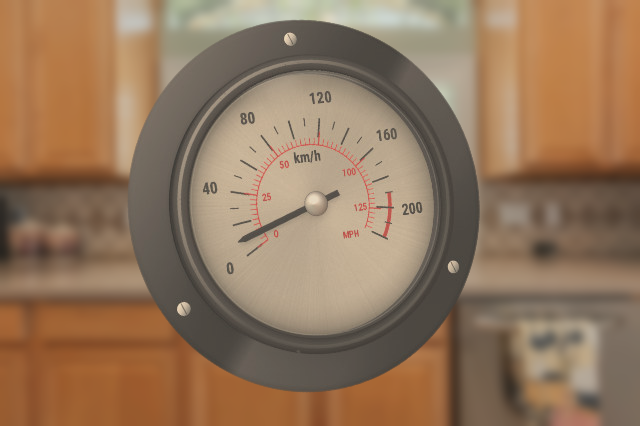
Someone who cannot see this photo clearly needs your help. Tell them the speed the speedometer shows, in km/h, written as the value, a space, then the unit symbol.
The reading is 10 km/h
